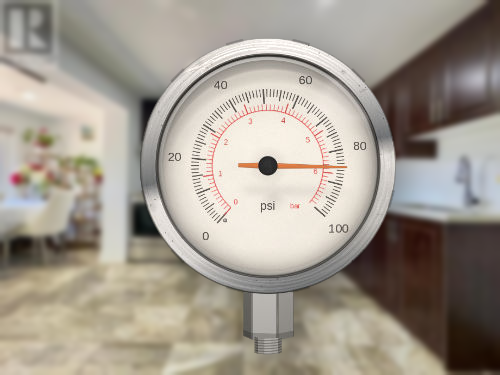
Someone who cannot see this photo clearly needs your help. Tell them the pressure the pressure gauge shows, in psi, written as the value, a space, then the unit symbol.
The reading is 85 psi
